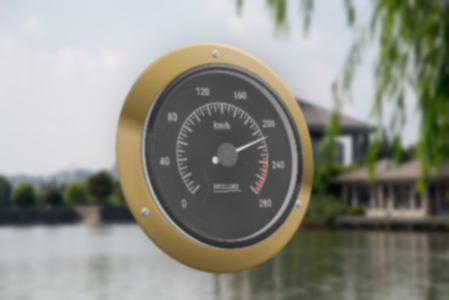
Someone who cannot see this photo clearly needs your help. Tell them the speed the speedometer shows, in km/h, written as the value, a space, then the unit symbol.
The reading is 210 km/h
